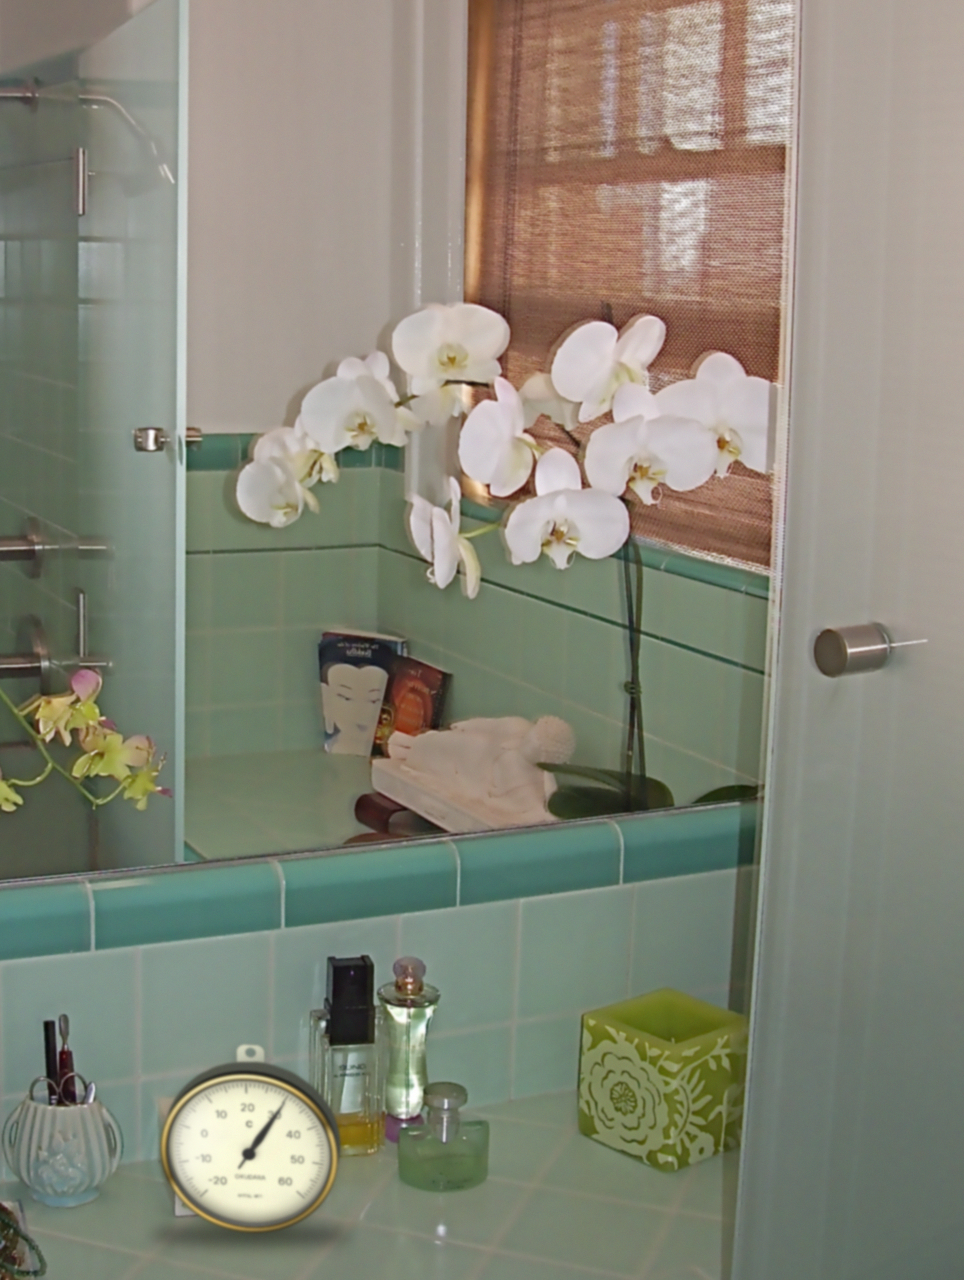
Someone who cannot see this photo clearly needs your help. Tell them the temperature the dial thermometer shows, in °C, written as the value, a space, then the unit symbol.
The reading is 30 °C
